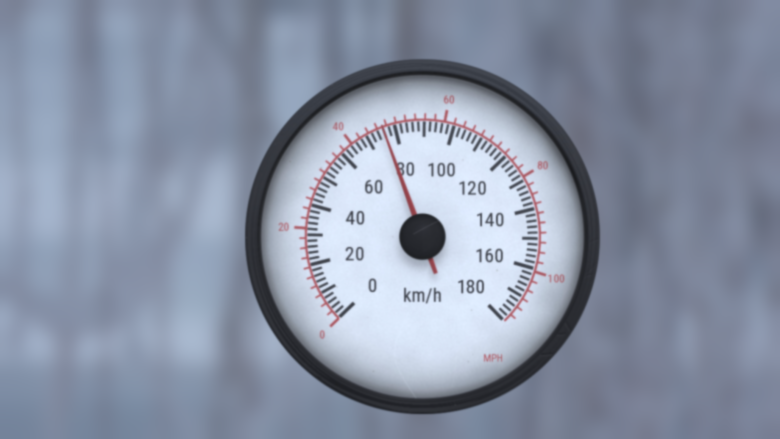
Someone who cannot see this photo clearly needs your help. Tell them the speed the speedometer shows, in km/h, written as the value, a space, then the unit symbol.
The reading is 76 km/h
